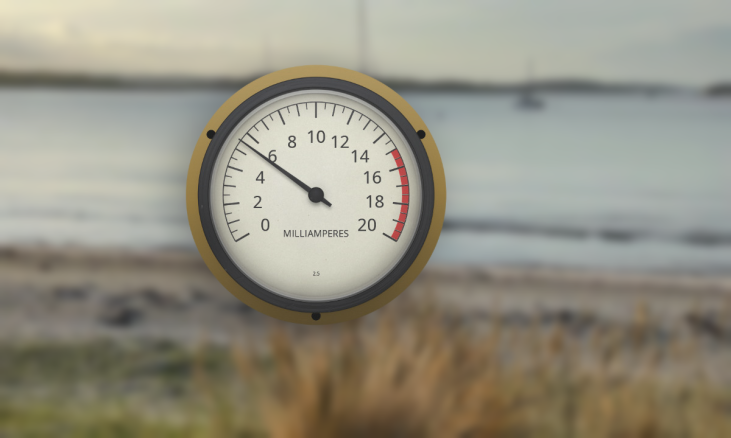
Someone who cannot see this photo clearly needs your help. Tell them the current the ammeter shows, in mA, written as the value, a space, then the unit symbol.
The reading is 5.5 mA
